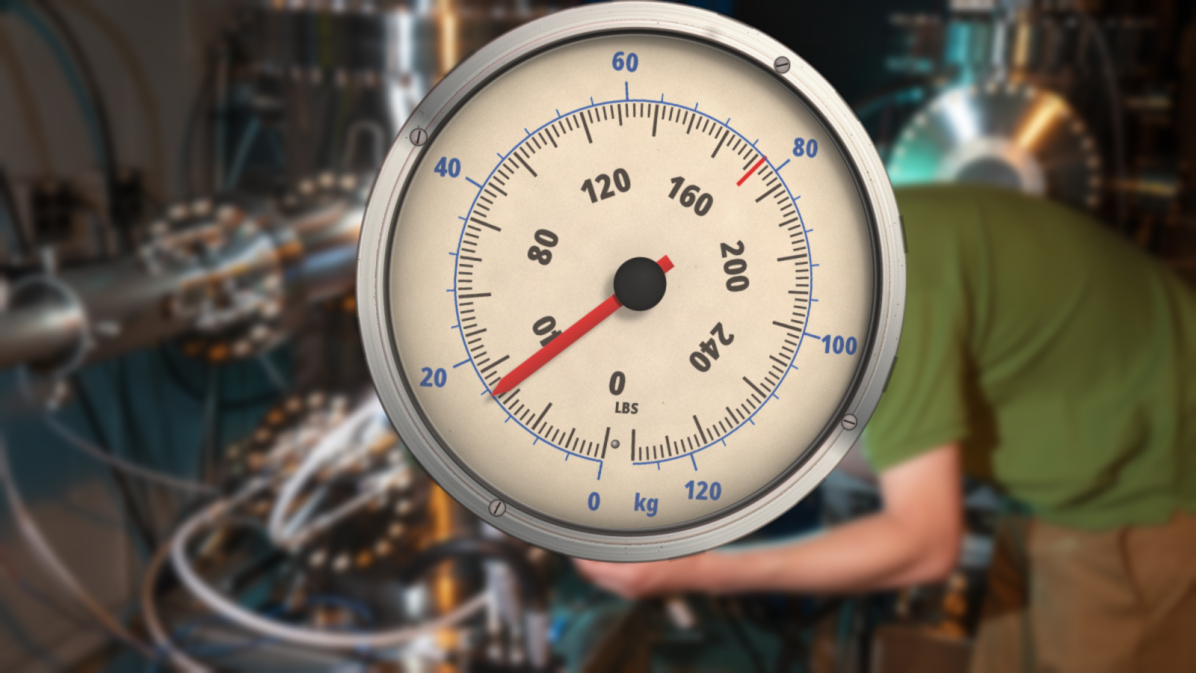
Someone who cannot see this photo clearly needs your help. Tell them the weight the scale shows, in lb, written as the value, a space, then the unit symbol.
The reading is 34 lb
